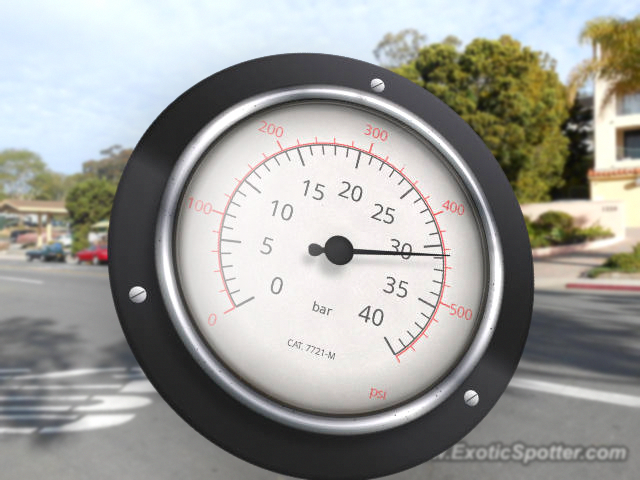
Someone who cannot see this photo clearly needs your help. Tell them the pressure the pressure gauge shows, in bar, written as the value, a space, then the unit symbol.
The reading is 31 bar
